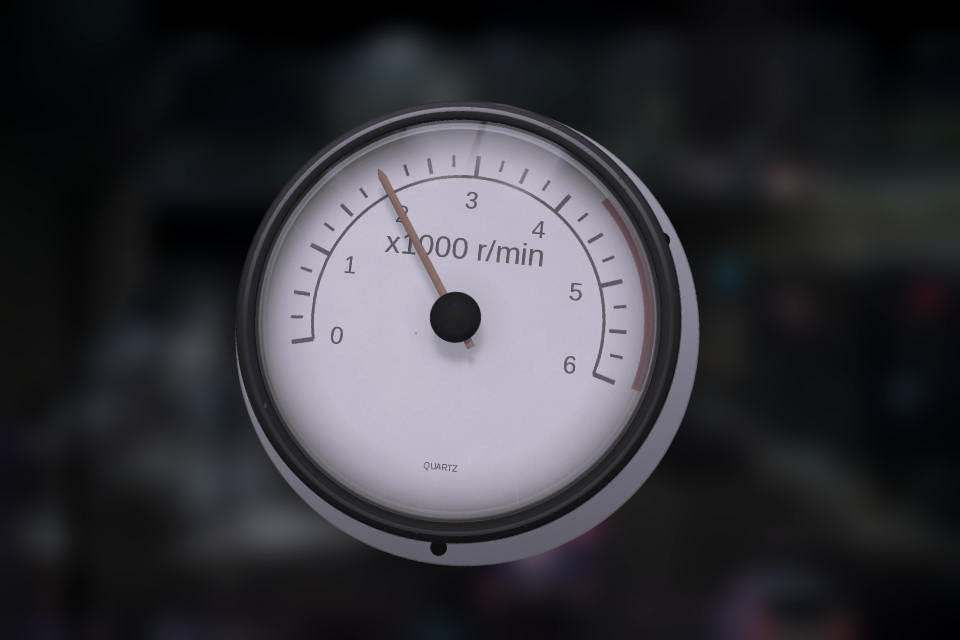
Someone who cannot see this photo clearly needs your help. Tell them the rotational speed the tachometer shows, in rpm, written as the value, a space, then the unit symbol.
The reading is 2000 rpm
